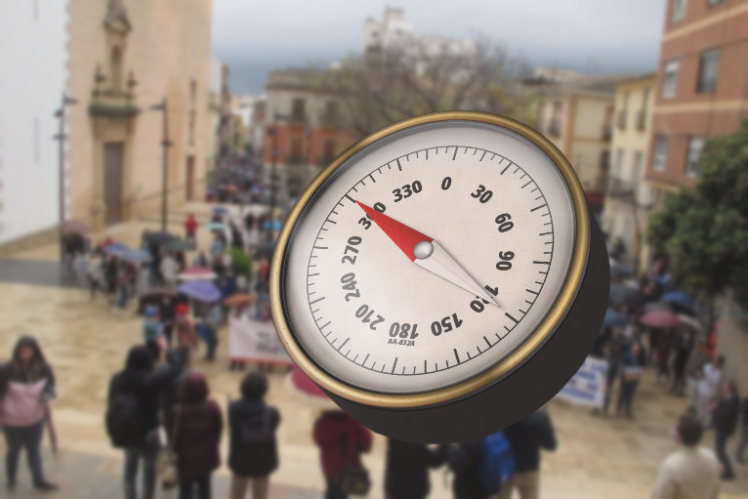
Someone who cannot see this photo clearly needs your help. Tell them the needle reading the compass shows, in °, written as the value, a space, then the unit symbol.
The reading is 300 °
